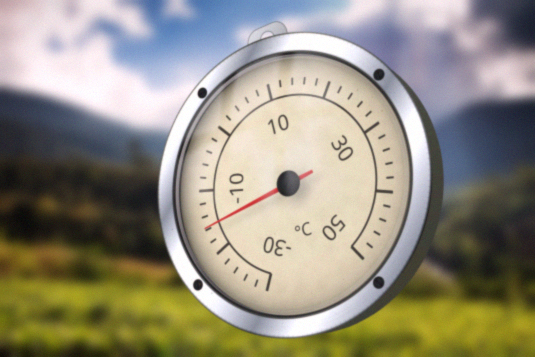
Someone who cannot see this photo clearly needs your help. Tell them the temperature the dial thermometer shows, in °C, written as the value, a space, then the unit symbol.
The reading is -16 °C
